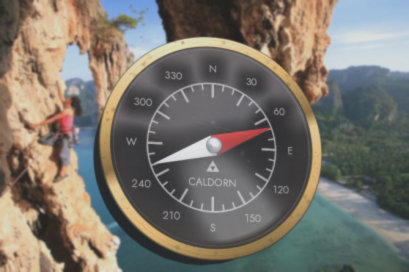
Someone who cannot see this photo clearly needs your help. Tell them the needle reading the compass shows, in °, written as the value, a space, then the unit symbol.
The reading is 70 °
